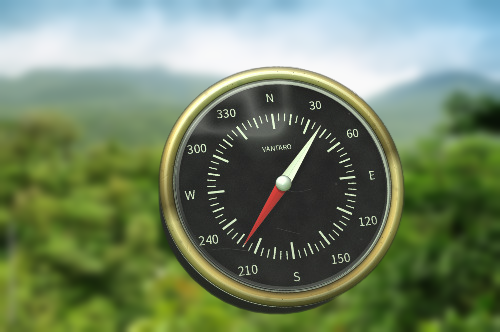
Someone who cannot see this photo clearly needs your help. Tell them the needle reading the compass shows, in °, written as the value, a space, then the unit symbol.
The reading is 220 °
